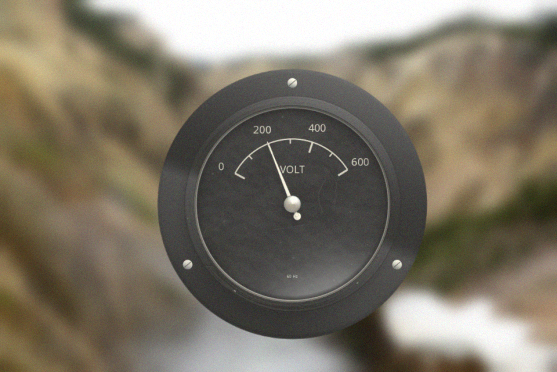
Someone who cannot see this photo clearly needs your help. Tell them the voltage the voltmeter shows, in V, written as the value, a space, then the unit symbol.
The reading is 200 V
